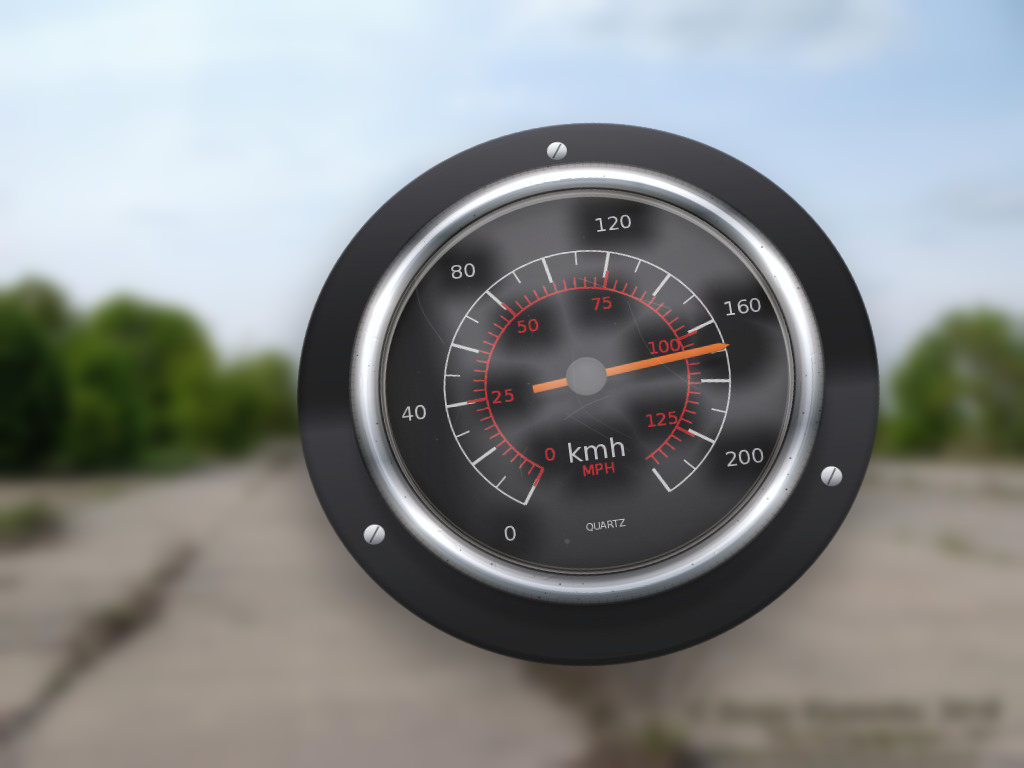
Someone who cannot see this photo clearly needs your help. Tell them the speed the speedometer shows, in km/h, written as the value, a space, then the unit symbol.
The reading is 170 km/h
